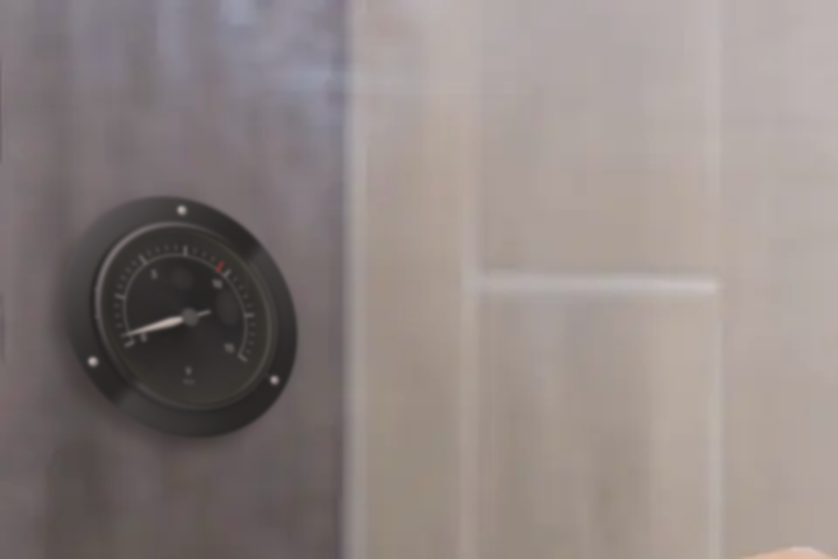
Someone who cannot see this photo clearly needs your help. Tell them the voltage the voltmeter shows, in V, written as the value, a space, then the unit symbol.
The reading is 0.5 V
